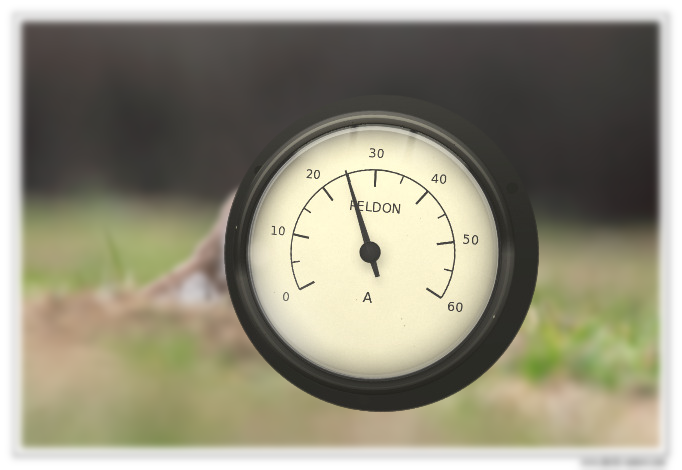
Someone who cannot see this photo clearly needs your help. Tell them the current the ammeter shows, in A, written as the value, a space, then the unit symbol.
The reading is 25 A
